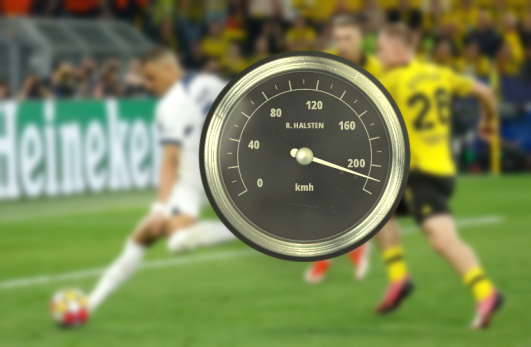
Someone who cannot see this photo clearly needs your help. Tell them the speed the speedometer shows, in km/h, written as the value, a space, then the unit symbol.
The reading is 210 km/h
